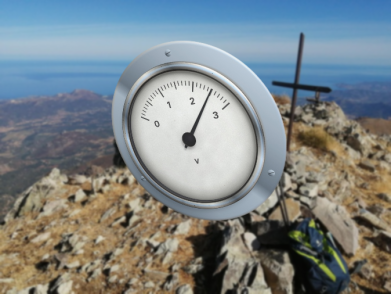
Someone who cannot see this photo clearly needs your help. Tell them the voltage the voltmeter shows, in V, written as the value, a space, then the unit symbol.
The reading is 2.5 V
